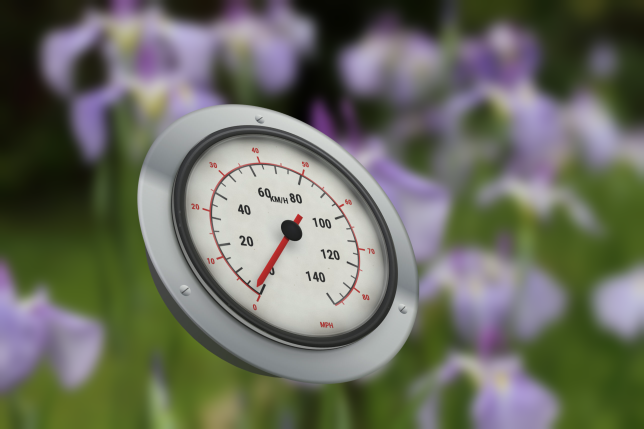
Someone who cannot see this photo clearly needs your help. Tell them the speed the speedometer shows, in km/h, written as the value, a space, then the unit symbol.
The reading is 2.5 km/h
